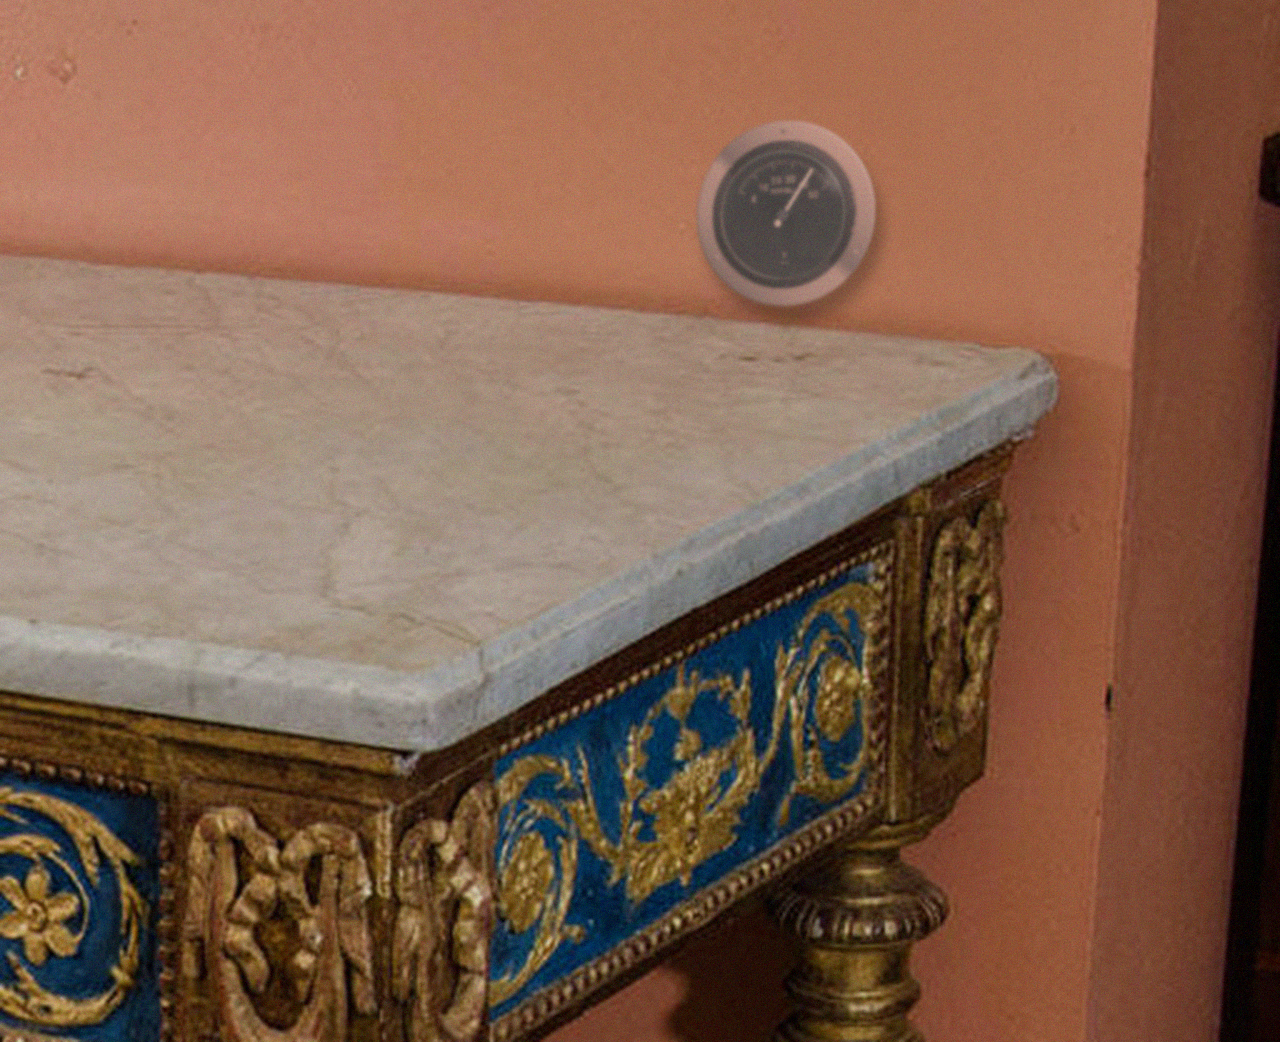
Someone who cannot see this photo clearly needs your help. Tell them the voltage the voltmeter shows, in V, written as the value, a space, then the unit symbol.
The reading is 40 V
